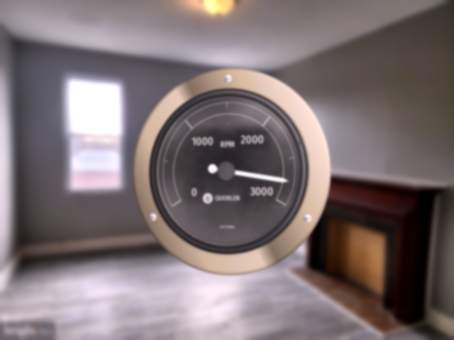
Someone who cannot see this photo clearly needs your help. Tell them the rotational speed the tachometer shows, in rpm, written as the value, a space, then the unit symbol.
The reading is 2750 rpm
